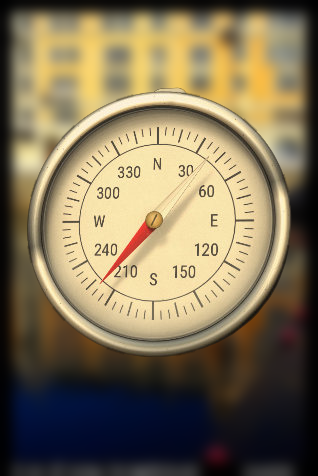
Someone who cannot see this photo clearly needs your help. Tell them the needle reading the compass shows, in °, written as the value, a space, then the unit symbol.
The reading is 220 °
